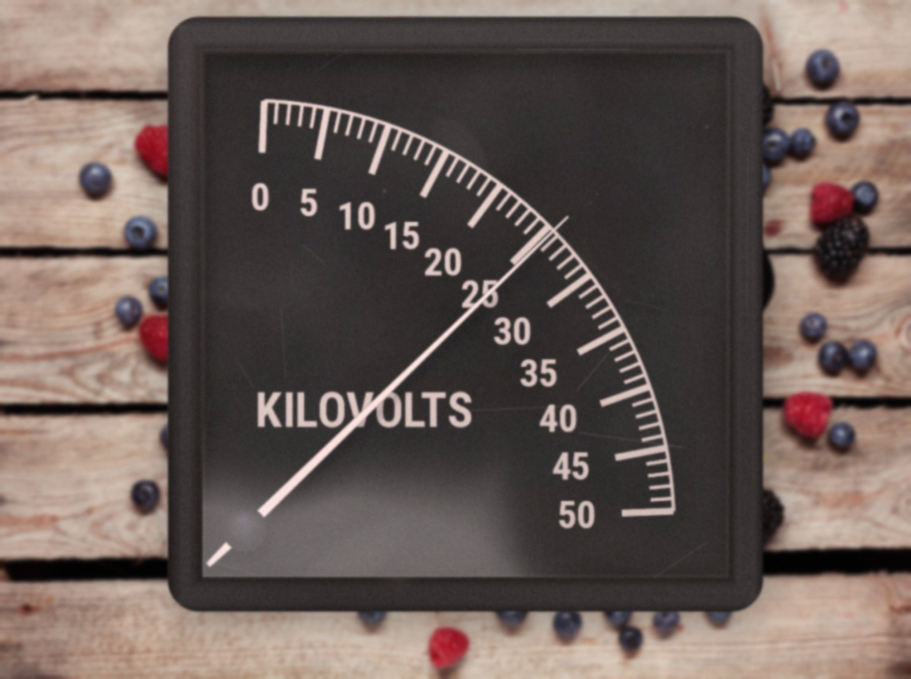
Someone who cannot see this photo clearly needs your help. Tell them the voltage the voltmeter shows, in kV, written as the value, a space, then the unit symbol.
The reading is 25.5 kV
